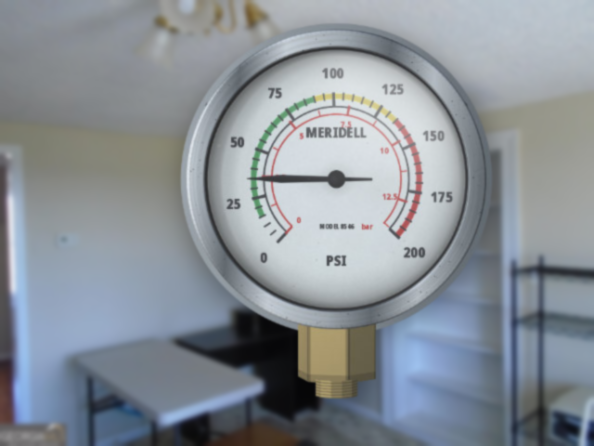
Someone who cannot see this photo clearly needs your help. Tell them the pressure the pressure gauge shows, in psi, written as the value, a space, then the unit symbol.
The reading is 35 psi
